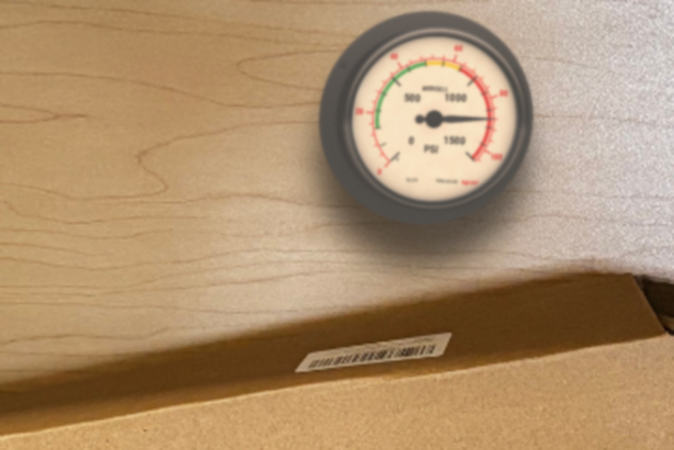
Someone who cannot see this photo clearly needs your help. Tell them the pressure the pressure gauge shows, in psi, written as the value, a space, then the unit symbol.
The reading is 1250 psi
